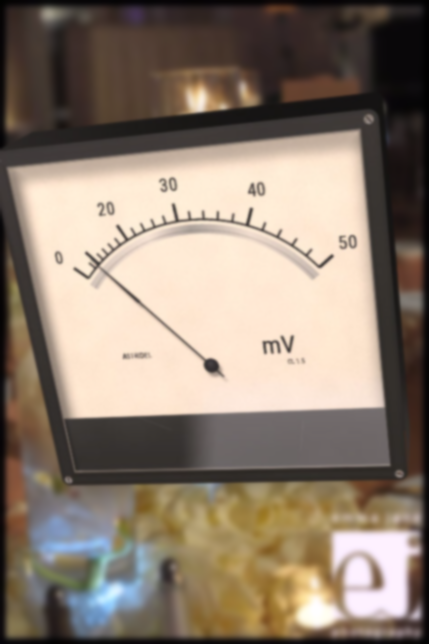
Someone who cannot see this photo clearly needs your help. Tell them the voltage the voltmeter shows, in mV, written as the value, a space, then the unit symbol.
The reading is 10 mV
